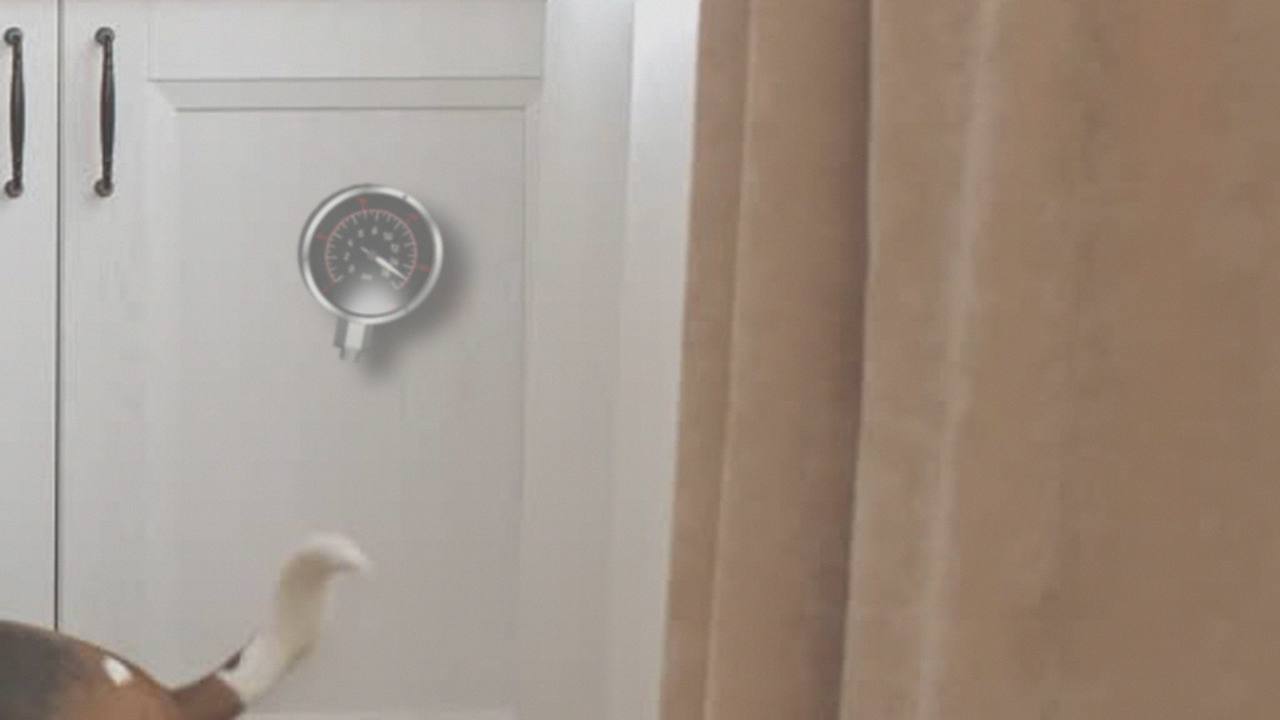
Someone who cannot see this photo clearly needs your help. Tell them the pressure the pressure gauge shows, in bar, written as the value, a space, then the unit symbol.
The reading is 15 bar
